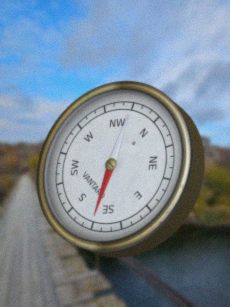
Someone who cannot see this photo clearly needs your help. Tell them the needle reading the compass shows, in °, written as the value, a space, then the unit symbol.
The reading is 150 °
